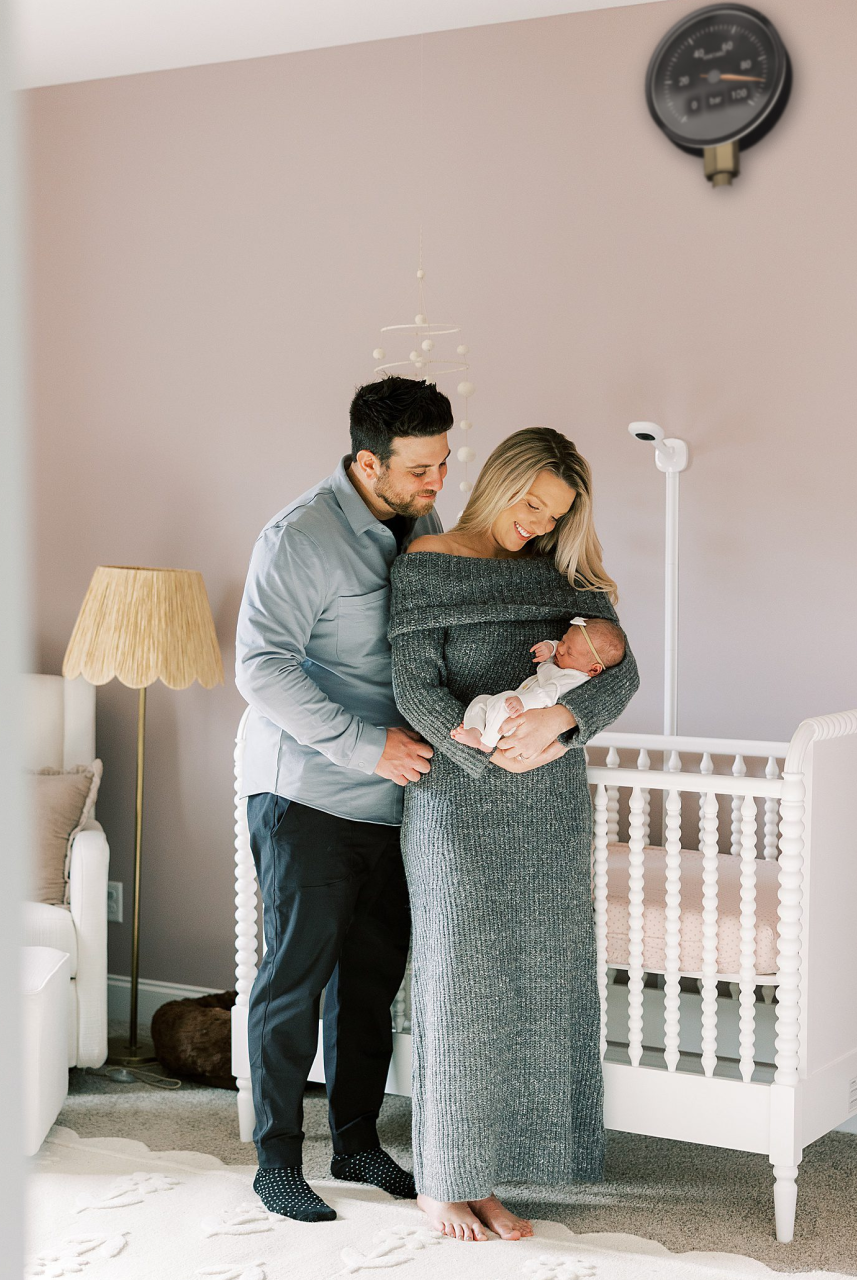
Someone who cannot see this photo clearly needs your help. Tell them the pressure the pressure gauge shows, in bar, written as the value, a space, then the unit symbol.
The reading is 90 bar
